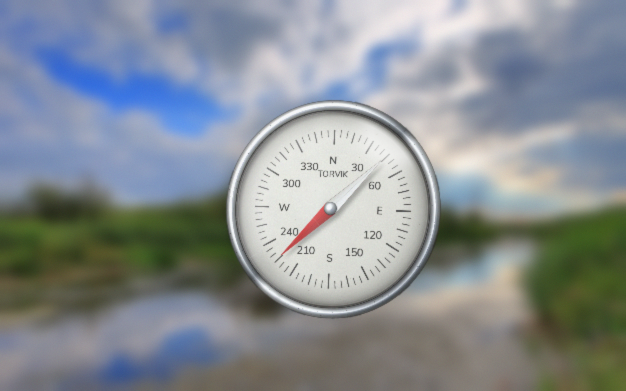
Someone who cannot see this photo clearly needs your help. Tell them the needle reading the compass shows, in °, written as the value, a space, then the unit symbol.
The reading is 225 °
